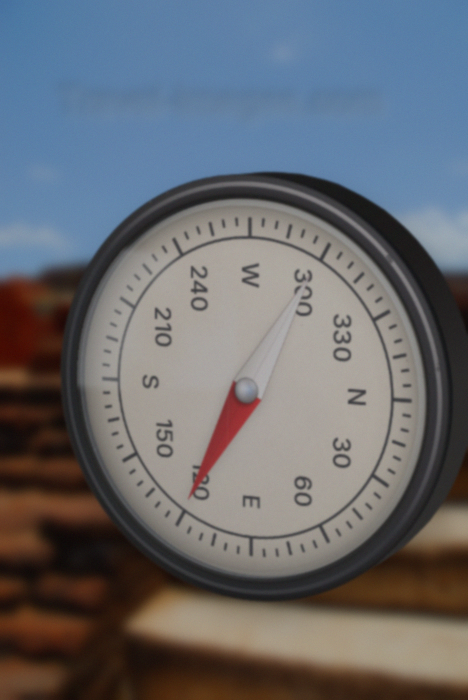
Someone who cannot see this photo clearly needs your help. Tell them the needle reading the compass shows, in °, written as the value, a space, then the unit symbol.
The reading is 120 °
